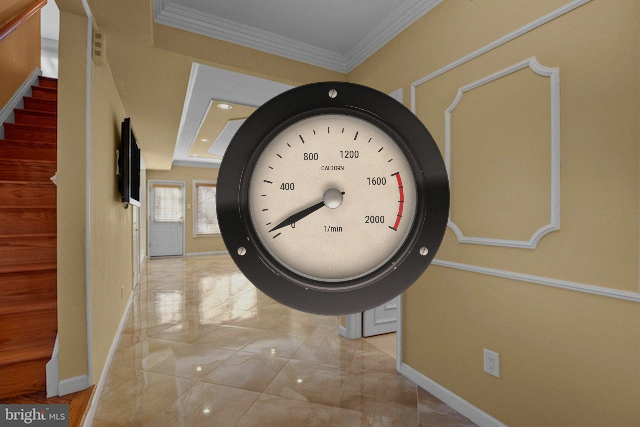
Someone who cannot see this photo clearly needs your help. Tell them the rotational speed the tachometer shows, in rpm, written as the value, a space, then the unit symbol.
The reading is 50 rpm
